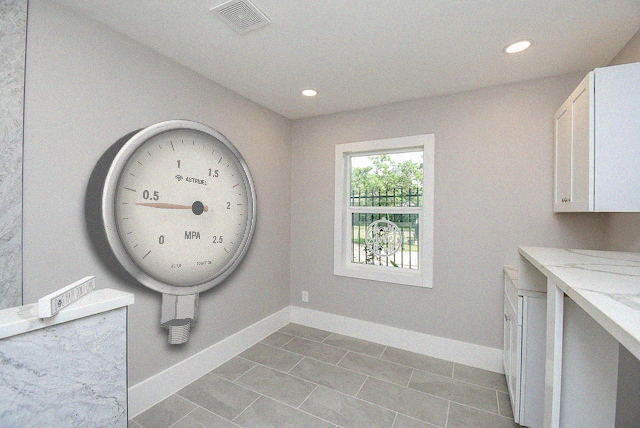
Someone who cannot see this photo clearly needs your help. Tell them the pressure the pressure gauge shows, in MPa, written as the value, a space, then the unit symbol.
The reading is 0.4 MPa
